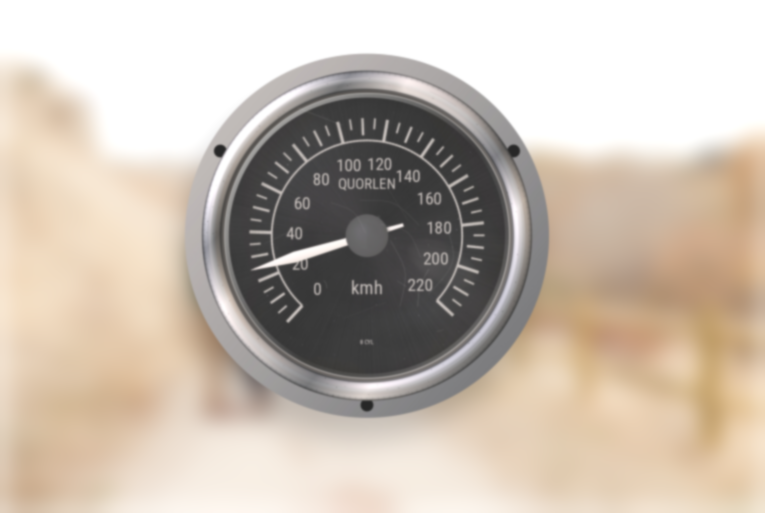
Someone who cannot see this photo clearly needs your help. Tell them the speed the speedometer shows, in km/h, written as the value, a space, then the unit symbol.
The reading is 25 km/h
